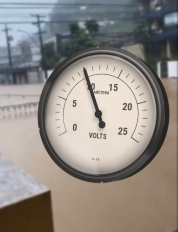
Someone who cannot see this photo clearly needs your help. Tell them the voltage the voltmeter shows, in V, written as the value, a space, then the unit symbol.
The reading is 10 V
